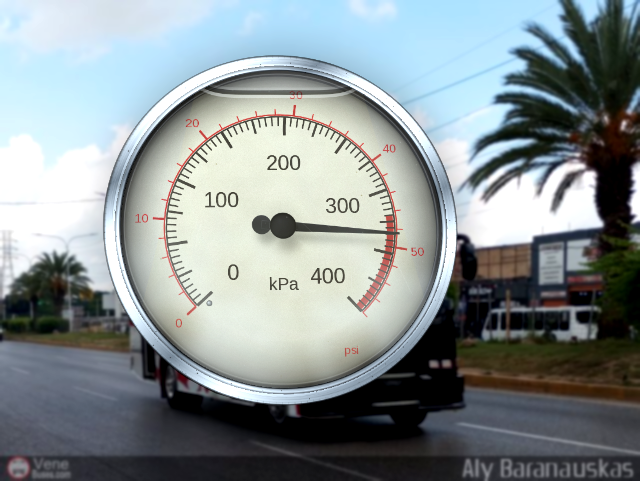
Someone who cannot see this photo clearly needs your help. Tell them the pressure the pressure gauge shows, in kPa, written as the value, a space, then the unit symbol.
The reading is 335 kPa
